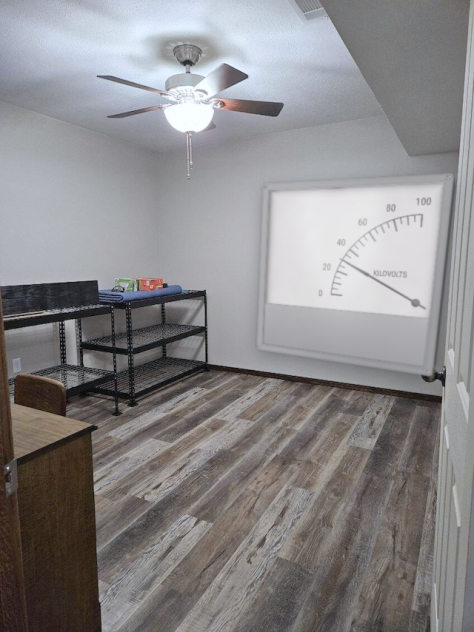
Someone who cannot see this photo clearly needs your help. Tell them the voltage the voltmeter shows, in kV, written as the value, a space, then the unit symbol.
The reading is 30 kV
